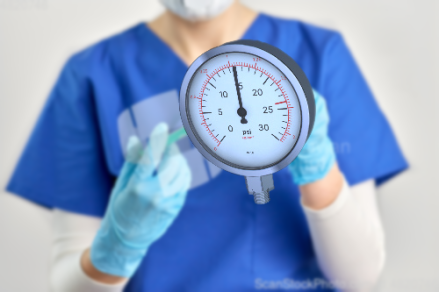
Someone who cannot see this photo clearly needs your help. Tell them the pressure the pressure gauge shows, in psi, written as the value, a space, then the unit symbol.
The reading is 15 psi
